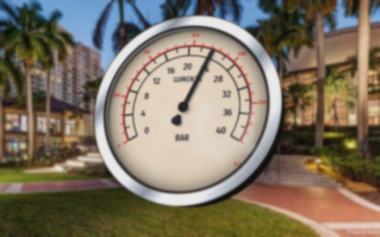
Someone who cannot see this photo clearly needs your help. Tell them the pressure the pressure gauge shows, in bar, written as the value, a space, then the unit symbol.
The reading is 24 bar
